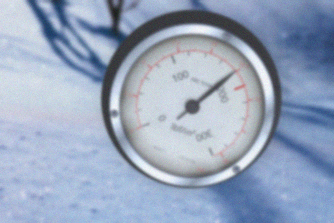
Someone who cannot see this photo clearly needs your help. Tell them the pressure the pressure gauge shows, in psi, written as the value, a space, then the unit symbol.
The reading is 180 psi
